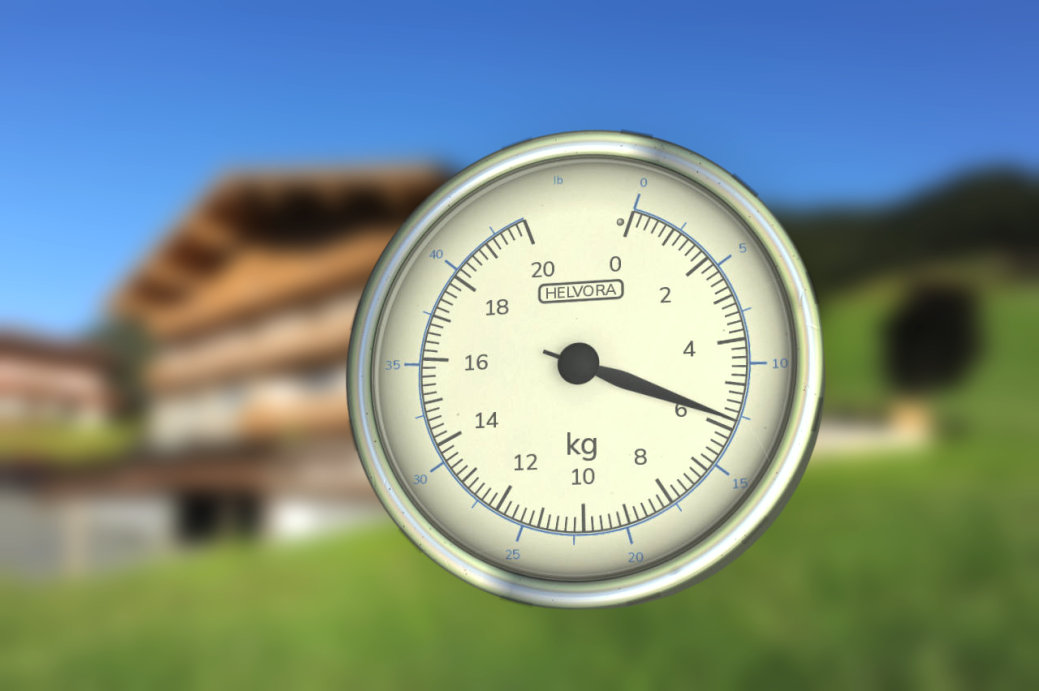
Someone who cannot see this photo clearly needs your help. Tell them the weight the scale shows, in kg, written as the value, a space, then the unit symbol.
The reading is 5.8 kg
